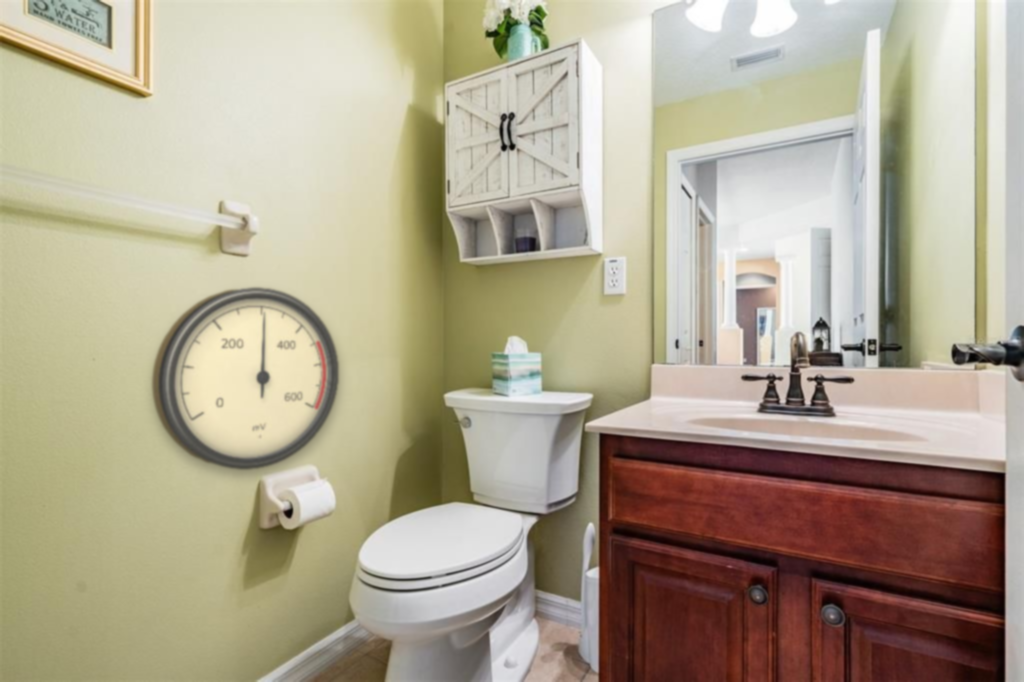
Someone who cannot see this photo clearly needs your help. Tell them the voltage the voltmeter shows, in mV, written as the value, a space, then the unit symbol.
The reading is 300 mV
